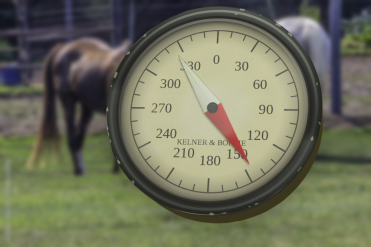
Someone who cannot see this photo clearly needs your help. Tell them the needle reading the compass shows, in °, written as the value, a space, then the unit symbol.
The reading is 145 °
